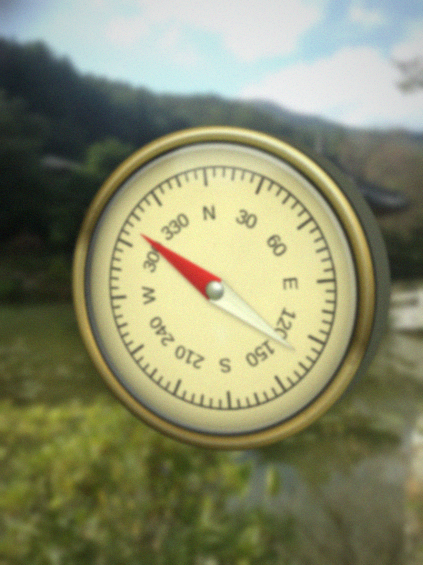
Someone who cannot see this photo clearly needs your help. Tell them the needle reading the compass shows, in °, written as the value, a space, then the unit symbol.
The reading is 310 °
